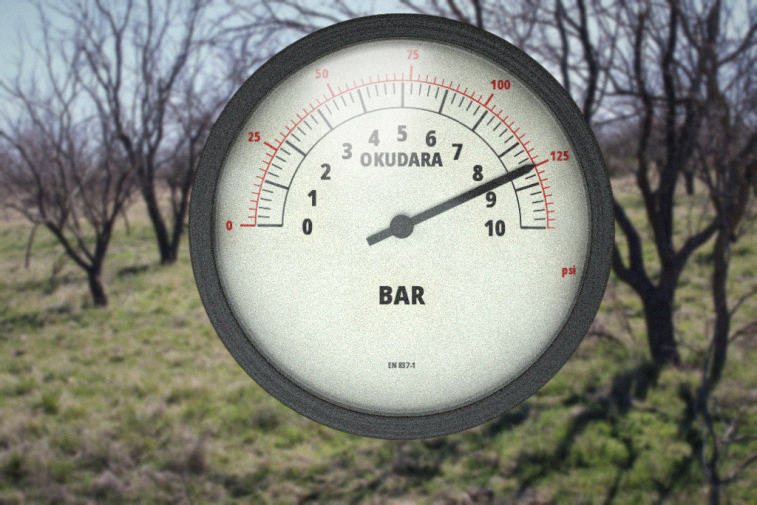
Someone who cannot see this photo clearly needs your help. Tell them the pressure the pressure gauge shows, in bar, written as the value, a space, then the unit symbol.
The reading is 8.6 bar
